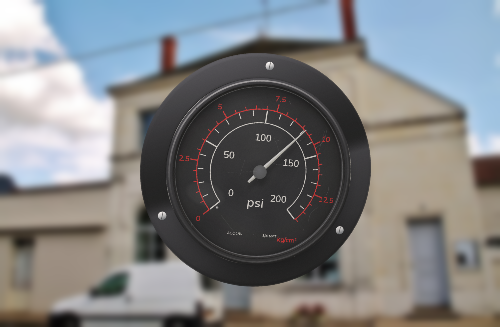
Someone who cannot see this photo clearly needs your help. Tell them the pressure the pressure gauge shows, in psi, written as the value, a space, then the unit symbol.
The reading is 130 psi
